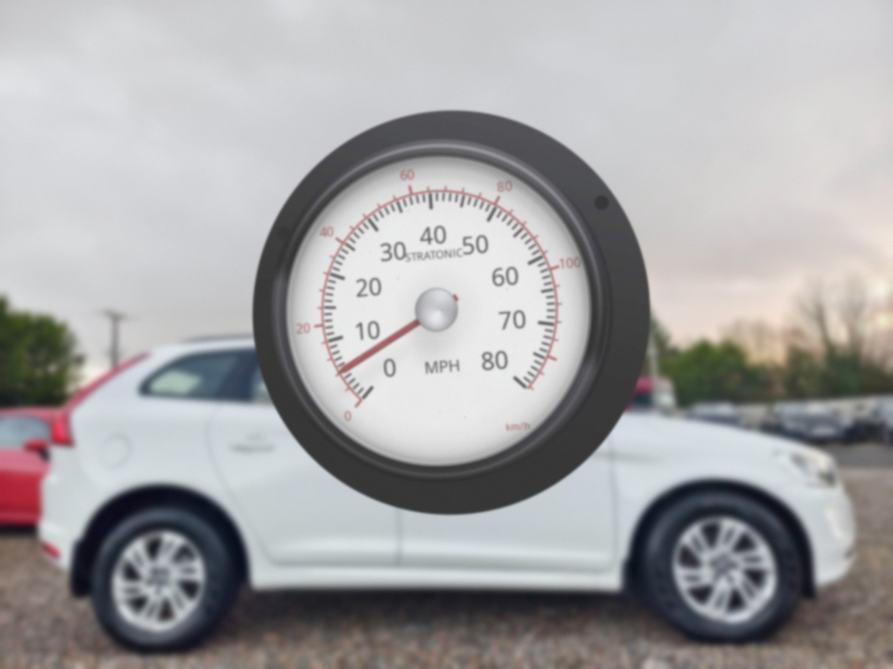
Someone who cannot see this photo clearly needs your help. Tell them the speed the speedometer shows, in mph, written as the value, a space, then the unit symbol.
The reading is 5 mph
